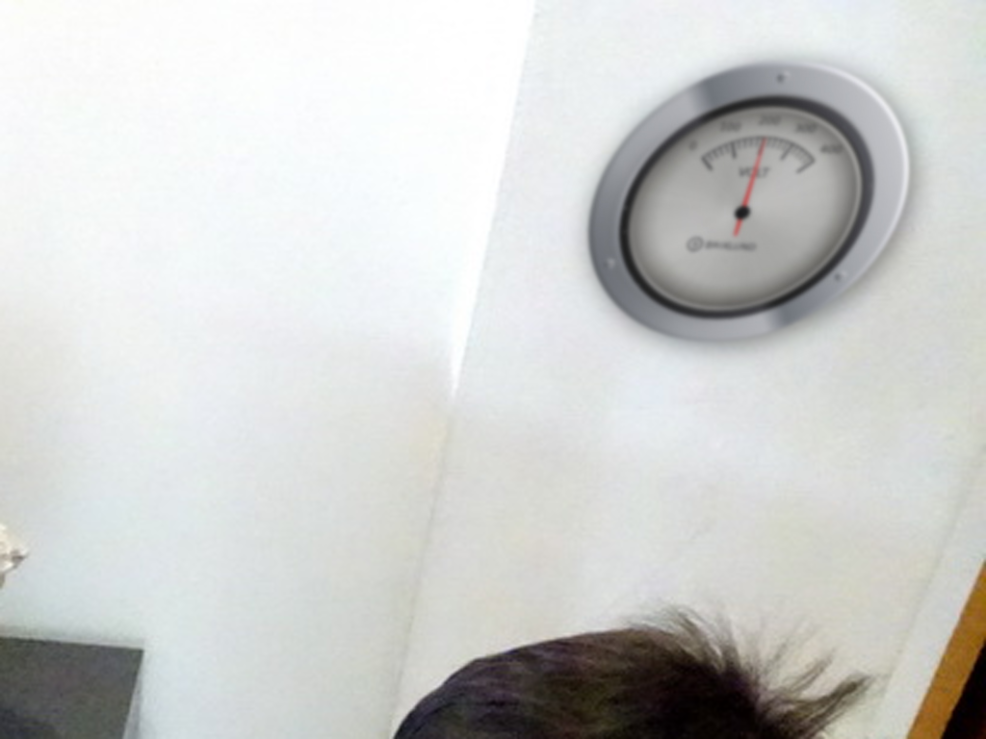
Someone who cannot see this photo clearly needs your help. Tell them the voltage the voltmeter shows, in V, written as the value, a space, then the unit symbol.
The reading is 200 V
